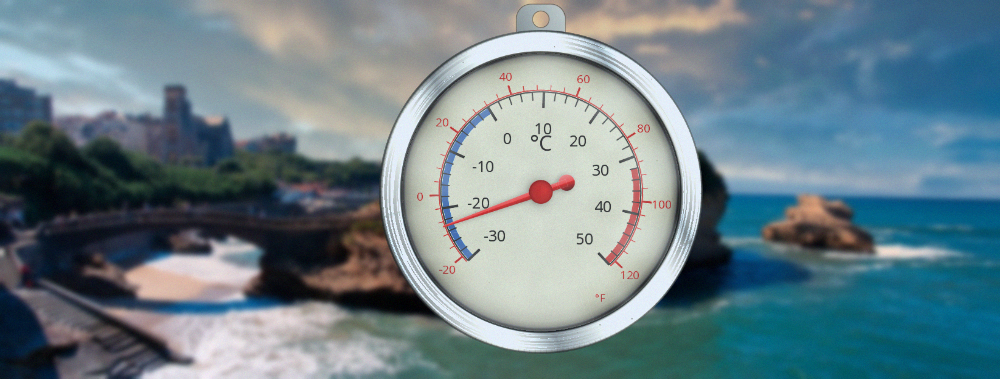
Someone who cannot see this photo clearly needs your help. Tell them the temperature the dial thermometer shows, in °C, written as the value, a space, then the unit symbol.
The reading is -23 °C
